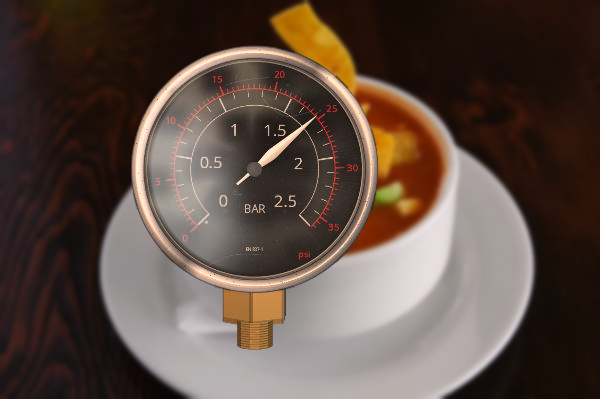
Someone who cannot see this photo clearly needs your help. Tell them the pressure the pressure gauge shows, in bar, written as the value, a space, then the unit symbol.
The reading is 1.7 bar
